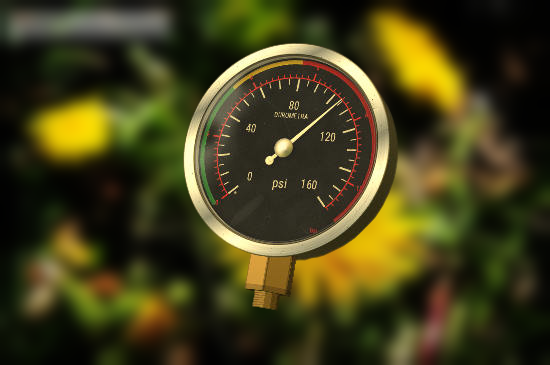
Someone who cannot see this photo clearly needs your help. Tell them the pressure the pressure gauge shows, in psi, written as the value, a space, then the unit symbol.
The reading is 105 psi
